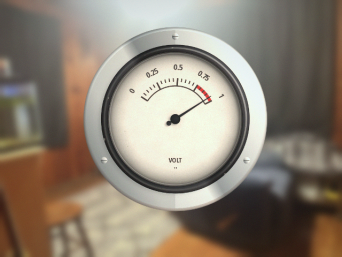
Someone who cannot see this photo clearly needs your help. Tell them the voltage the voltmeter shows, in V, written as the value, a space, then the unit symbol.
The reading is 0.95 V
